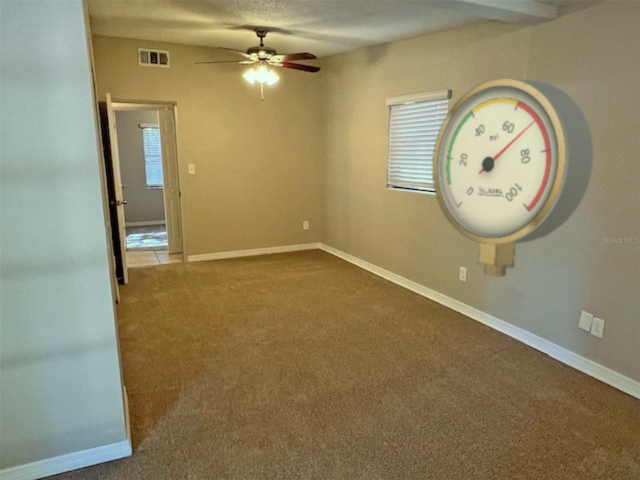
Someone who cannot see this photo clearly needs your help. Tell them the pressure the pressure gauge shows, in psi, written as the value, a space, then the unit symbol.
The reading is 70 psi
